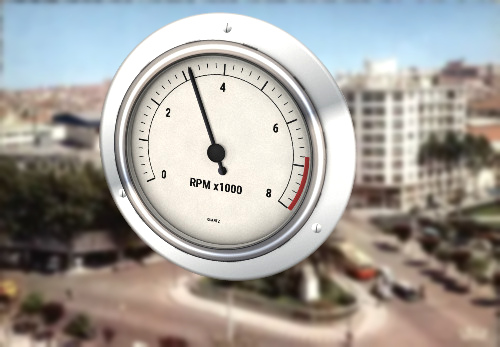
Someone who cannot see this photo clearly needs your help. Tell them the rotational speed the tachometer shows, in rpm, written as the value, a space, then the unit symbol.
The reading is 3200 rpm
